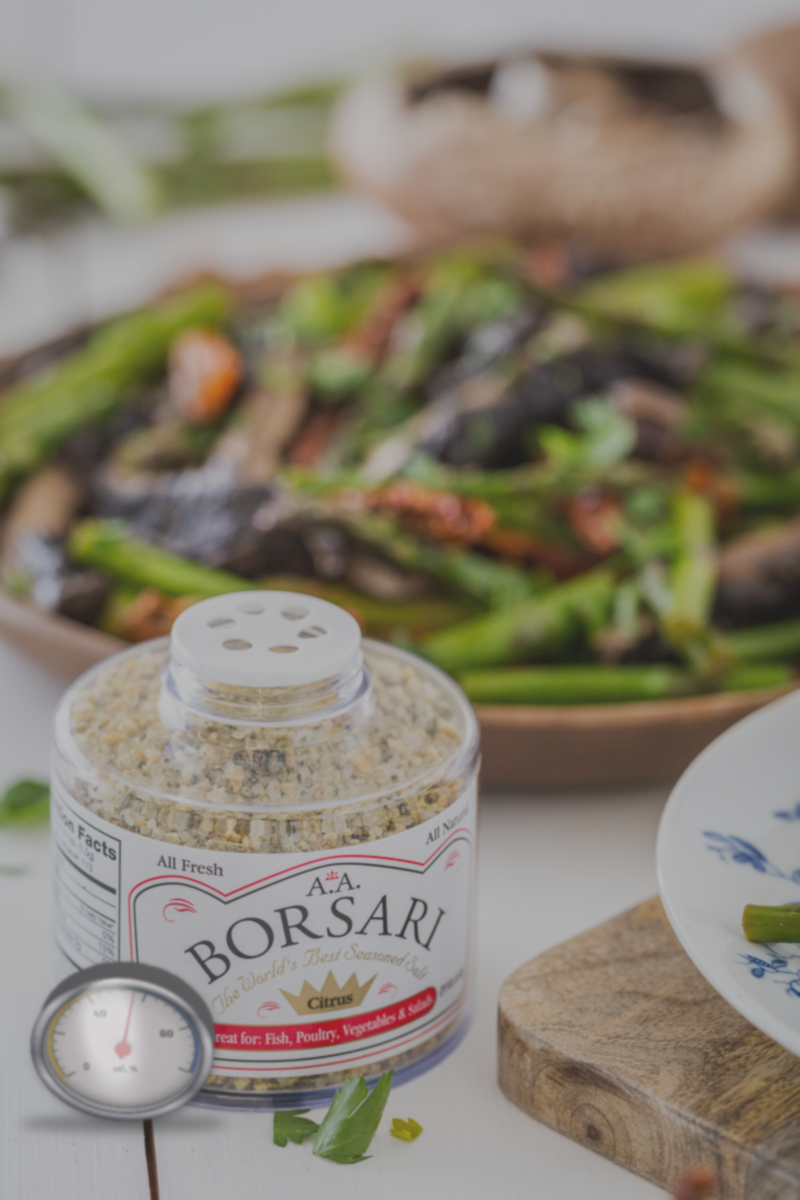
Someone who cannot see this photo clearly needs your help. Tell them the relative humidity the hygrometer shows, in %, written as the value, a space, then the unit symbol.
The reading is 56 %
